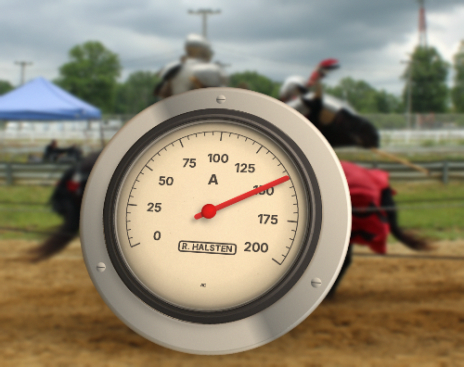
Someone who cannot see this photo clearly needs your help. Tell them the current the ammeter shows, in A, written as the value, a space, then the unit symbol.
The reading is 150 A
